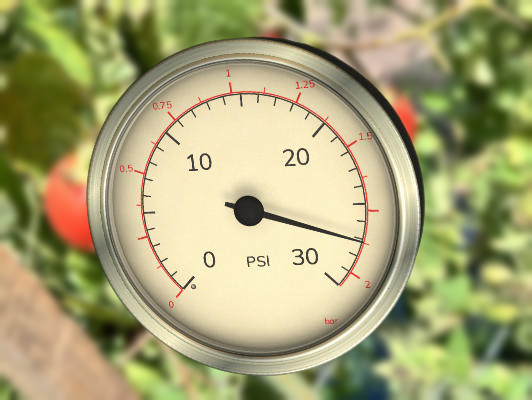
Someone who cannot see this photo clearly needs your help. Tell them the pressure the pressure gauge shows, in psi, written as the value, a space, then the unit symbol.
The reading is 27 psi
